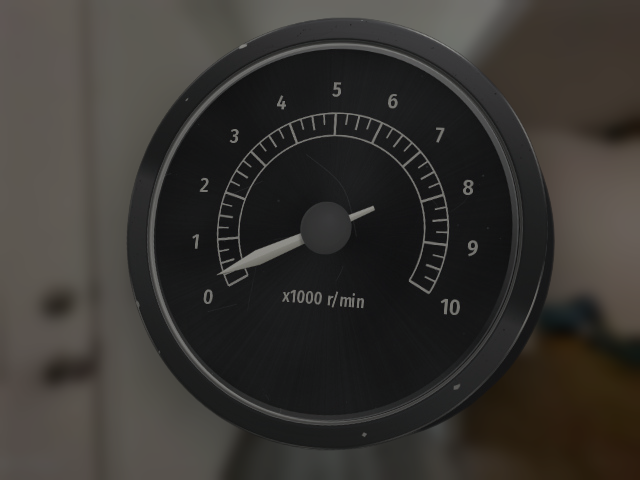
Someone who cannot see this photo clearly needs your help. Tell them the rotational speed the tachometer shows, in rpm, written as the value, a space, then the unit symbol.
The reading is 250 rpm
